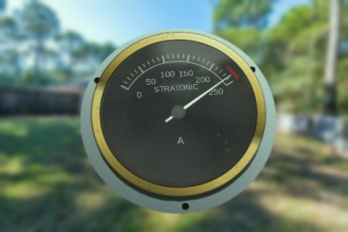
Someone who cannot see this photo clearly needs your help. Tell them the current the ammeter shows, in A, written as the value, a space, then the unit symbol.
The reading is 240 A
